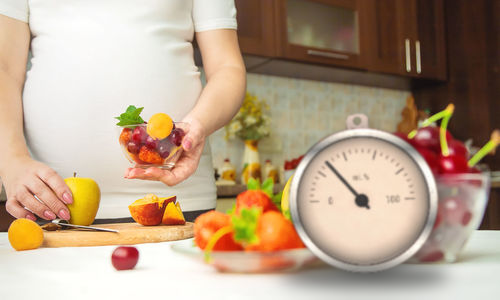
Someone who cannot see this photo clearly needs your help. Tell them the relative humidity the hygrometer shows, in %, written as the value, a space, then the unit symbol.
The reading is 28 %
